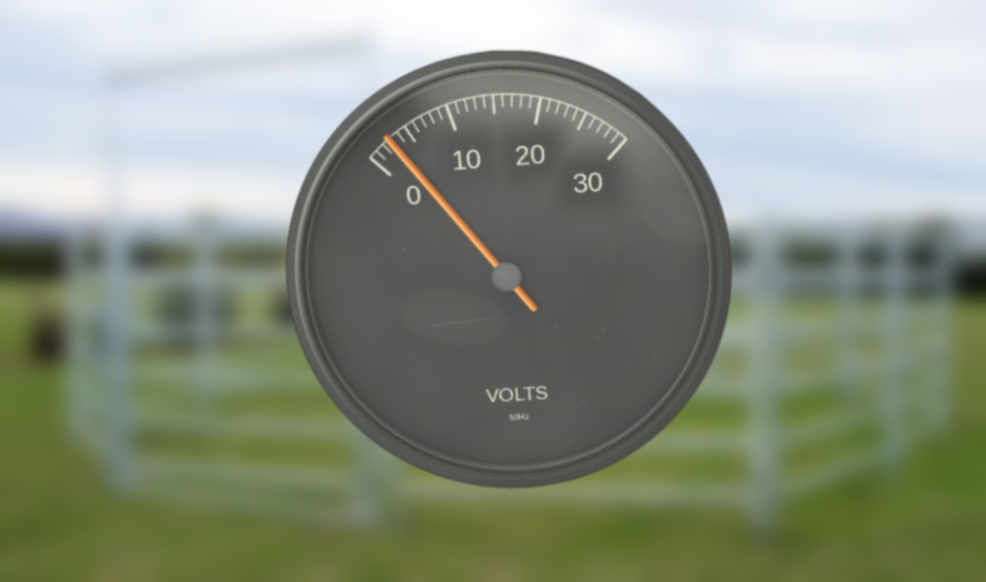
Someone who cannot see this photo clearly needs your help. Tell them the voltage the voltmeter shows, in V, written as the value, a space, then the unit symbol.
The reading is 3 V
